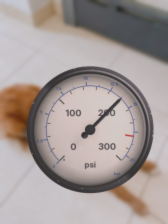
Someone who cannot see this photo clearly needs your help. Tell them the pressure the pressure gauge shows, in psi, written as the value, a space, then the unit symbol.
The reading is 200 psi
